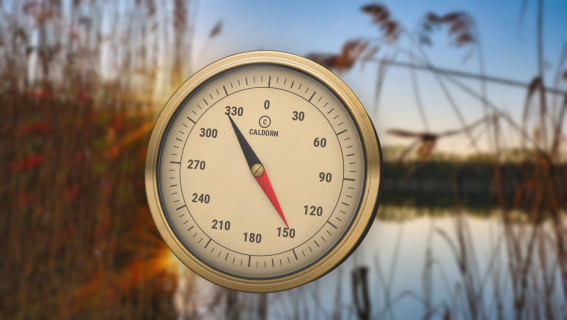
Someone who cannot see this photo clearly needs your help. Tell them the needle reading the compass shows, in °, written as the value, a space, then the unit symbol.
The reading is 145 °
